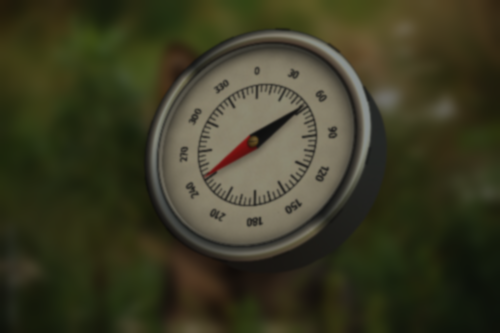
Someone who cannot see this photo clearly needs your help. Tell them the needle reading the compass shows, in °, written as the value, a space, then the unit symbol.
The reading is 240 °
